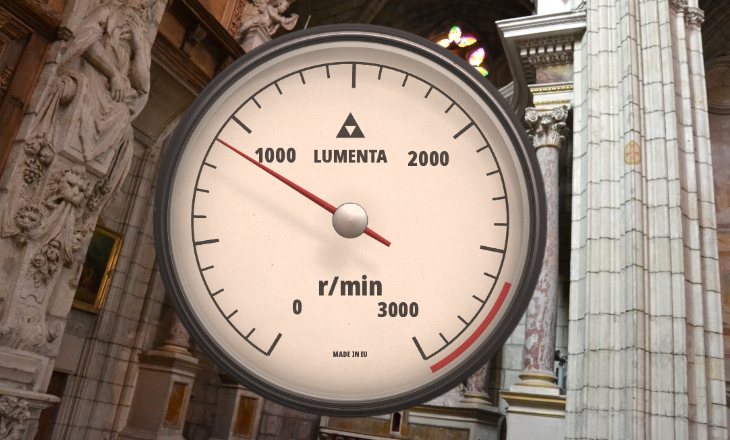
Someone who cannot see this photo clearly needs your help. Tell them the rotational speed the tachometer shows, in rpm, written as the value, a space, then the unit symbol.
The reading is 900 rpm
